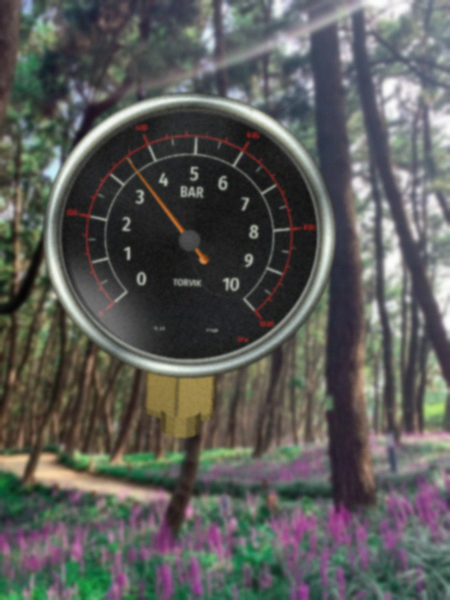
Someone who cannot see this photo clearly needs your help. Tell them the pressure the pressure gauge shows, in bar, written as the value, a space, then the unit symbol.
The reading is 3.5 bar
